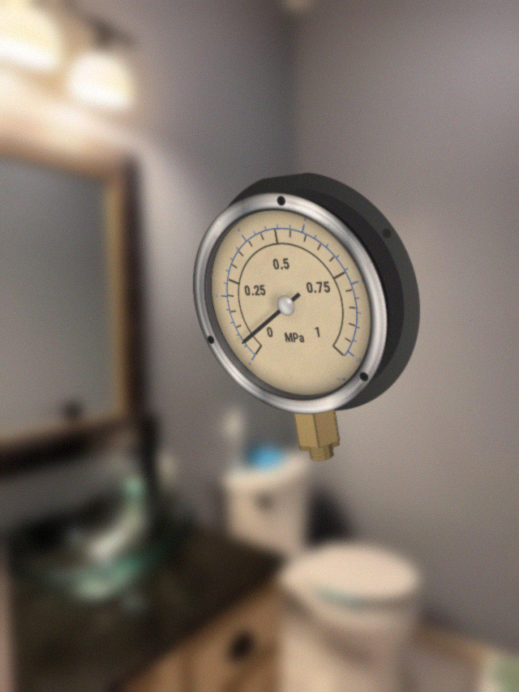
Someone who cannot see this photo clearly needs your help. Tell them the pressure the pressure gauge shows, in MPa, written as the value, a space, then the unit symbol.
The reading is 0.05 MPa
